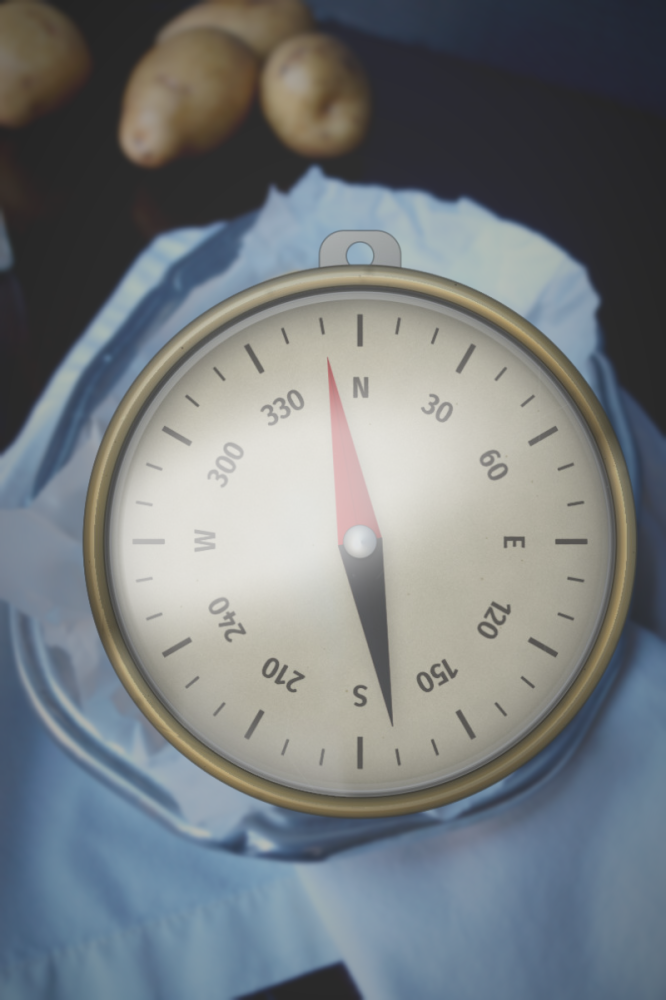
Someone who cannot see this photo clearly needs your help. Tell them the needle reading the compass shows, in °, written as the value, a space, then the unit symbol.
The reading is 350 °
